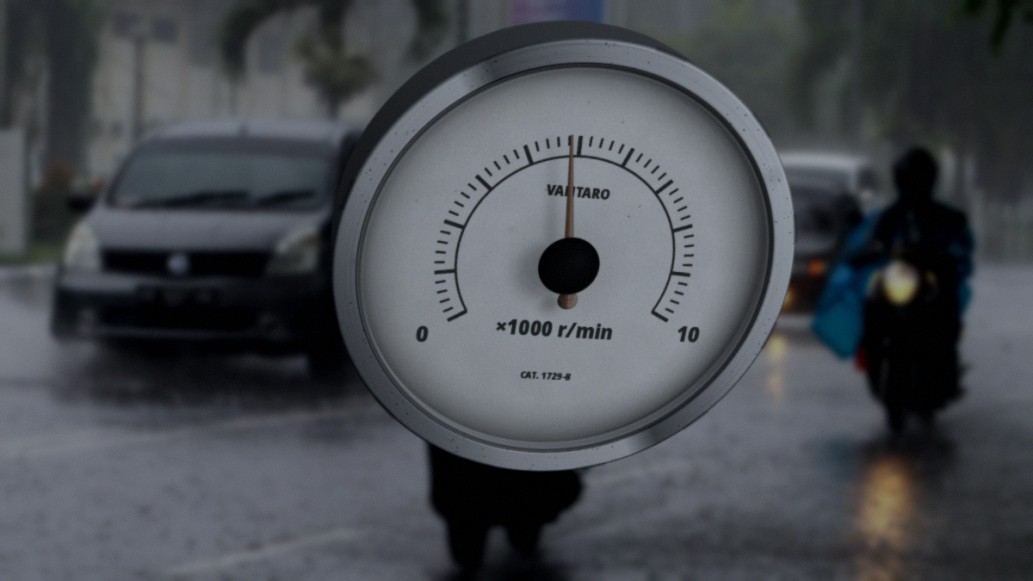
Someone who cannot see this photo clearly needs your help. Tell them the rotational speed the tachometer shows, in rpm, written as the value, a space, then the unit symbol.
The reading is 4800 rpm
